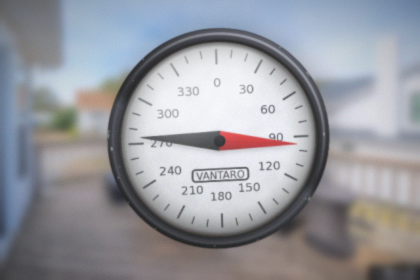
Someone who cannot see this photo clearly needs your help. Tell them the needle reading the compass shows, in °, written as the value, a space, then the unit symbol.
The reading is 95 °
